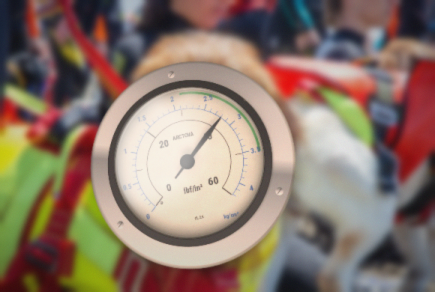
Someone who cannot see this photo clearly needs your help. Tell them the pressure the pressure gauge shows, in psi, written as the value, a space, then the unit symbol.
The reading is 40 psi
